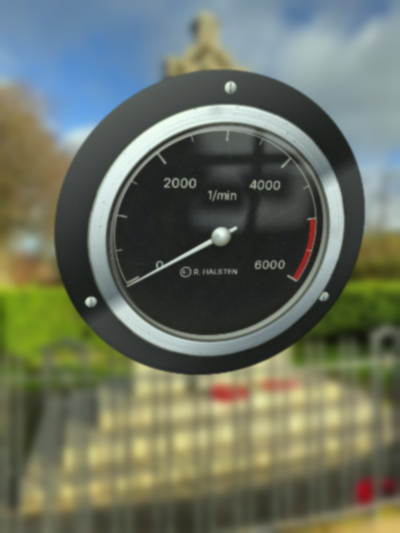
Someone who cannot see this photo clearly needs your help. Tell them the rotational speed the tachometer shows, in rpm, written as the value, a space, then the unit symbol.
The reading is 0 rpm
